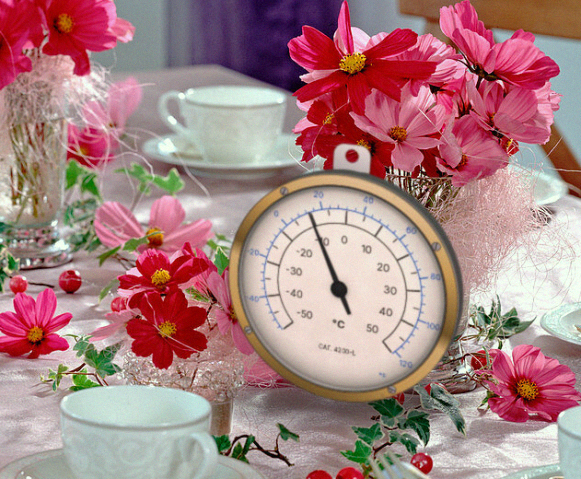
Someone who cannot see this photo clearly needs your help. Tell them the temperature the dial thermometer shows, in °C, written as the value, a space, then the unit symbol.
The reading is -10 °C
